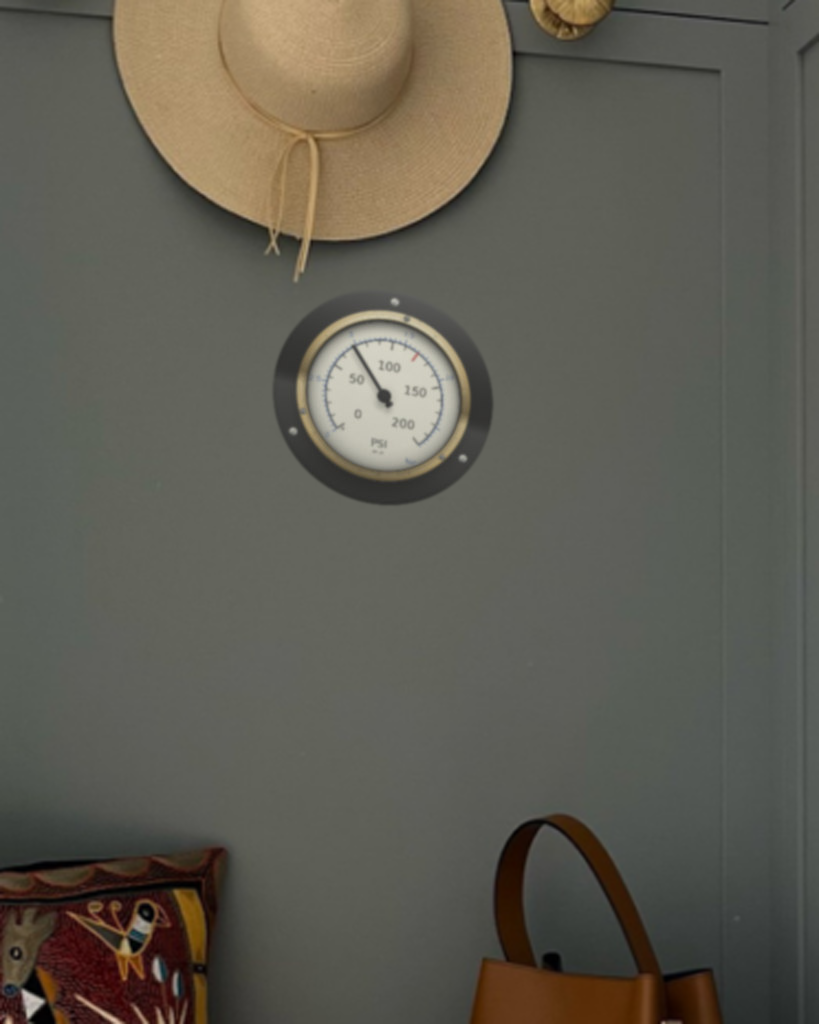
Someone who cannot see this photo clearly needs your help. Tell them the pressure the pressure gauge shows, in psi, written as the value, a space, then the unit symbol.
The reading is 70 psi
